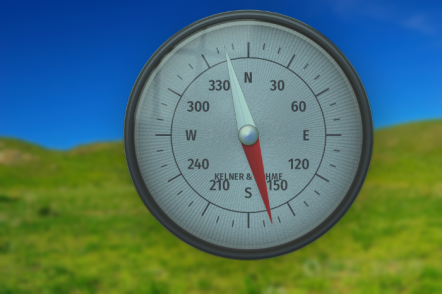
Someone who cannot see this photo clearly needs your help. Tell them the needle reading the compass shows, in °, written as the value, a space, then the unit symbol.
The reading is 165 °
